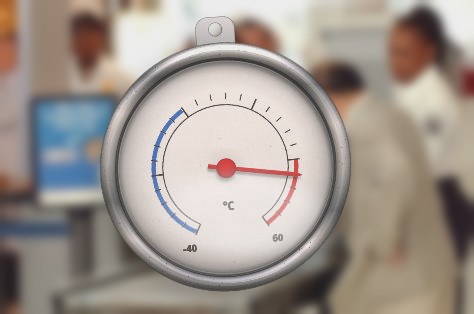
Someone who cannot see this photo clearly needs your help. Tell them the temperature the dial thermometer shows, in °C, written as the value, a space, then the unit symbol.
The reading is 44 °C
